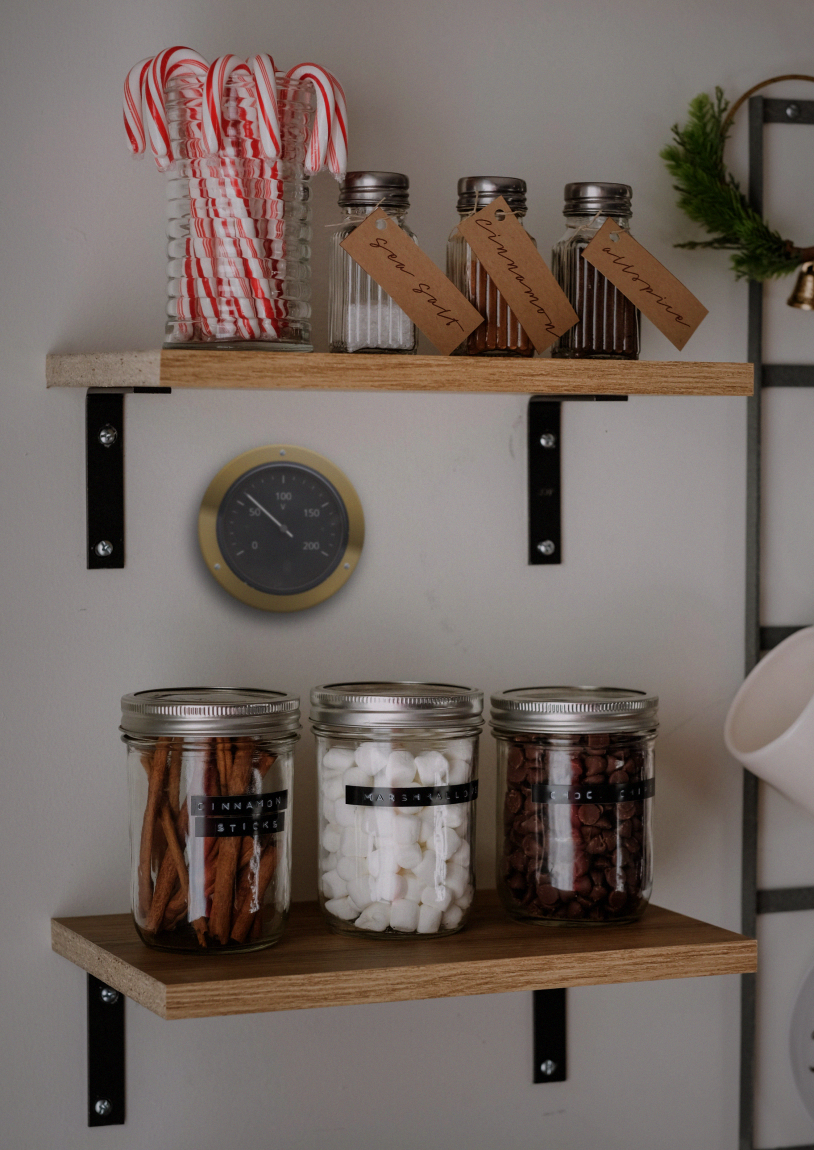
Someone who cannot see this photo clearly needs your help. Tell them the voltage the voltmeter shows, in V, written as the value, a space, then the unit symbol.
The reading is 60 V
